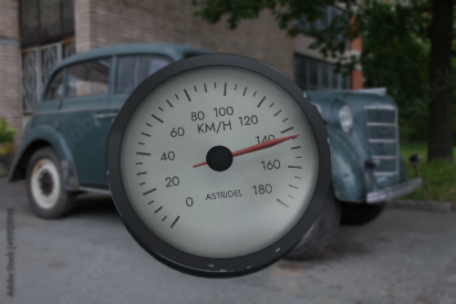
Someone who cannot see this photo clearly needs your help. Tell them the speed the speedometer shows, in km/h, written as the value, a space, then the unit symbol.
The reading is 145 km/h
